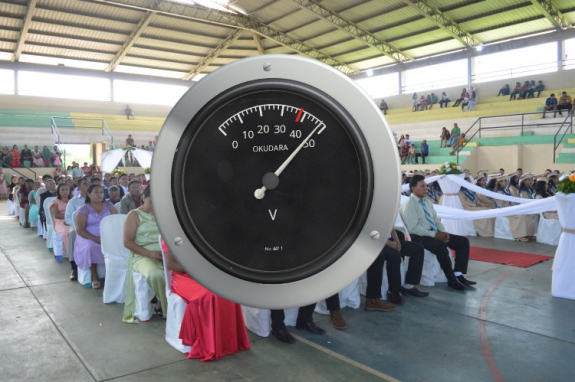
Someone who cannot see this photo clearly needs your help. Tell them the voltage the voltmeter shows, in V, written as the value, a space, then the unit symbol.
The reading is 48 V
